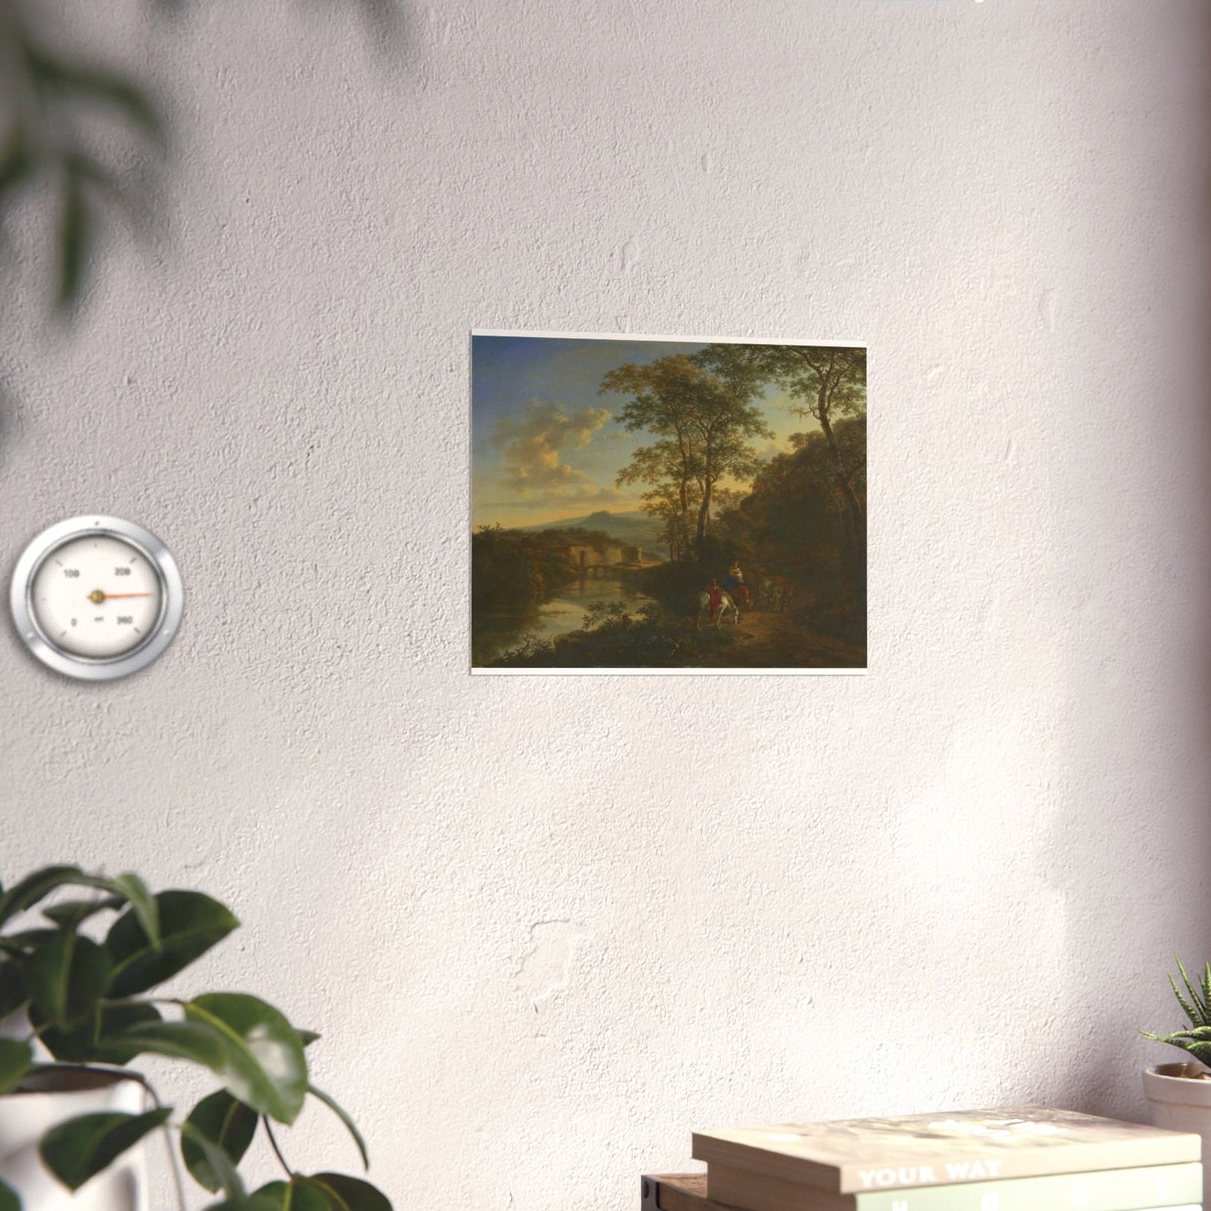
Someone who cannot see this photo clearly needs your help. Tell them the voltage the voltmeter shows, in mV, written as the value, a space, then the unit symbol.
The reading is 250 mV
